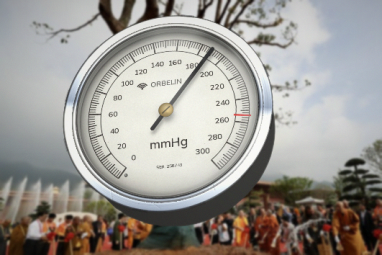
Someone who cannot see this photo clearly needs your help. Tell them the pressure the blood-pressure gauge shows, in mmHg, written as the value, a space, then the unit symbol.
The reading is 190 mmHg
